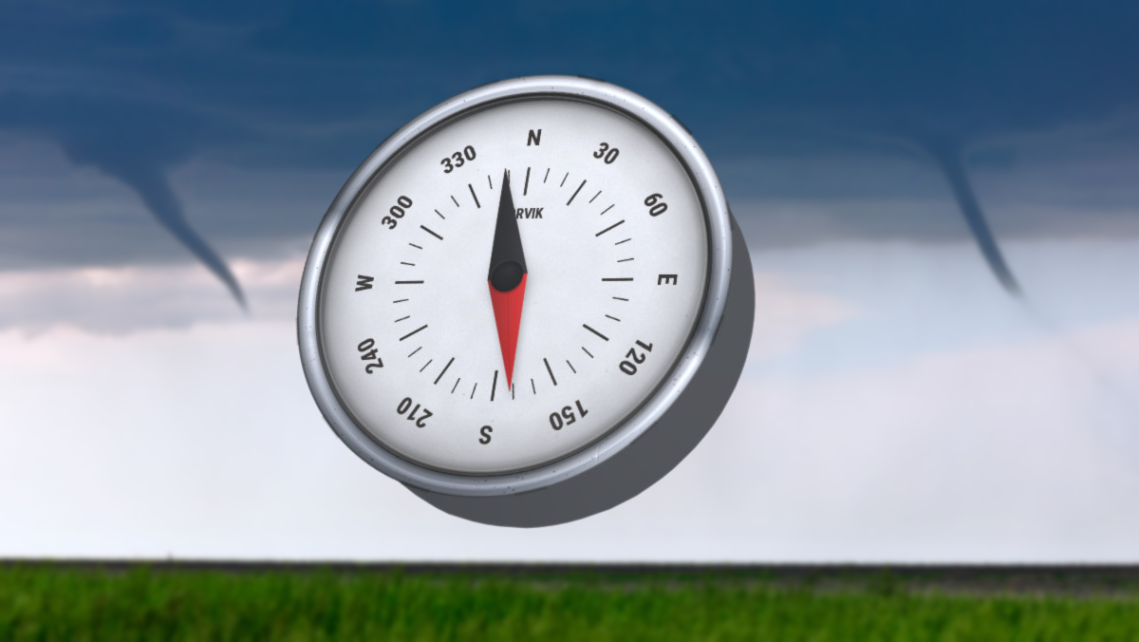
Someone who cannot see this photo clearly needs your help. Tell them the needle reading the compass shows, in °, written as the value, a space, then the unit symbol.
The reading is 170 °
